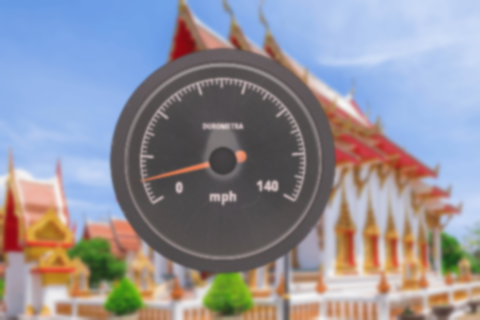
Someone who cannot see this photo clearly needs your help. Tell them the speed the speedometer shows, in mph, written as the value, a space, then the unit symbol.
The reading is 10 mph
